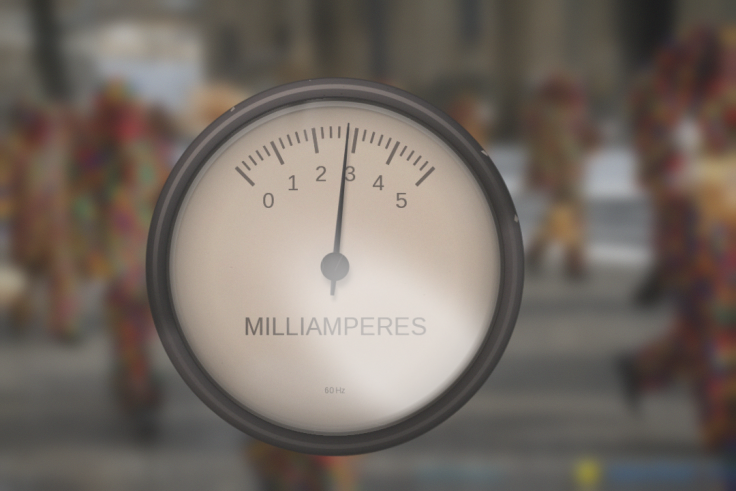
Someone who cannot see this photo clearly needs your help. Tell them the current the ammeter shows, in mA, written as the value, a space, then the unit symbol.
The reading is 2.8 mA
